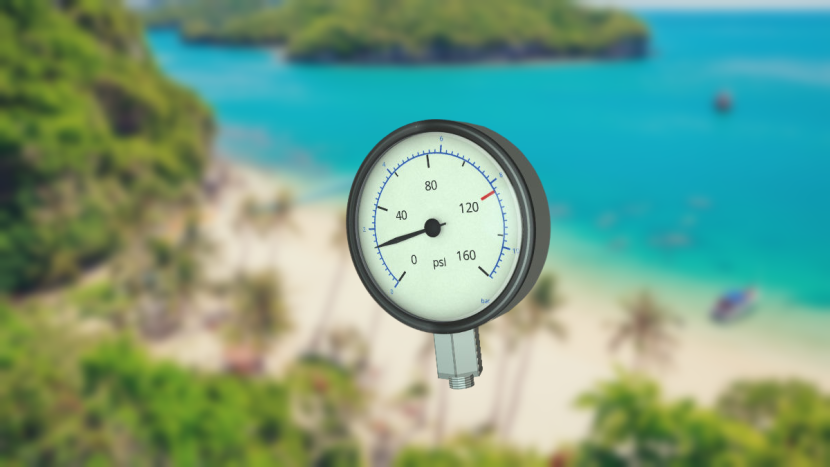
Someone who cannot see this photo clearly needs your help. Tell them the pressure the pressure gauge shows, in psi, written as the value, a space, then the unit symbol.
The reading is 20 psi
